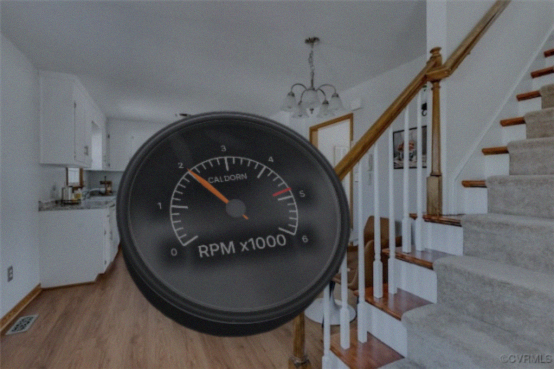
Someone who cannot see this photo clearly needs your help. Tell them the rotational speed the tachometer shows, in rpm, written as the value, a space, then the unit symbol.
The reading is 2000 rpm
